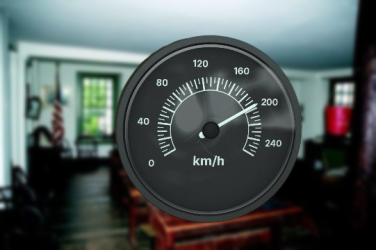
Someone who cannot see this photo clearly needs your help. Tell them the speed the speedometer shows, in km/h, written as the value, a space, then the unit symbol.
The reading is 195 km/h
